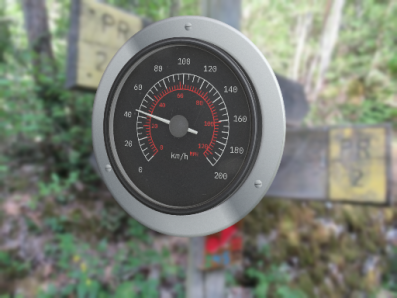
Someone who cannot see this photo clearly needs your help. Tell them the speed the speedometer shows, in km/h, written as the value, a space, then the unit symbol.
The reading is 45 km/h
